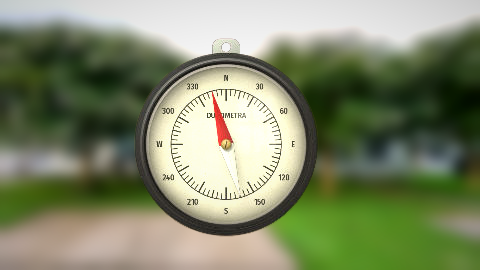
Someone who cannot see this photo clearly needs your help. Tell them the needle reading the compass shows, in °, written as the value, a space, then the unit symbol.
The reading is 345 °
